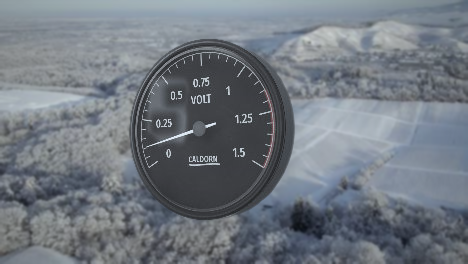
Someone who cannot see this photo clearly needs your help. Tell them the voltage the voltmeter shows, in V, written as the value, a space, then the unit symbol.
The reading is 0.1 V
